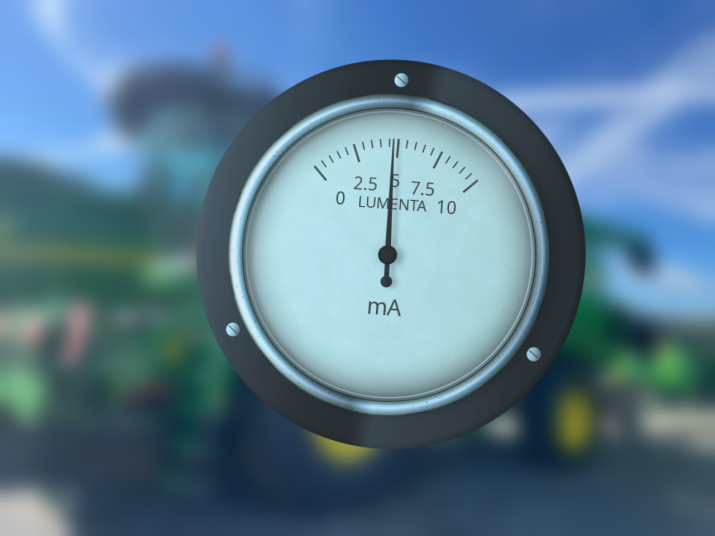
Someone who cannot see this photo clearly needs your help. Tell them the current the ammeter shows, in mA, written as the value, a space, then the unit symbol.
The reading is 4.75 mA
